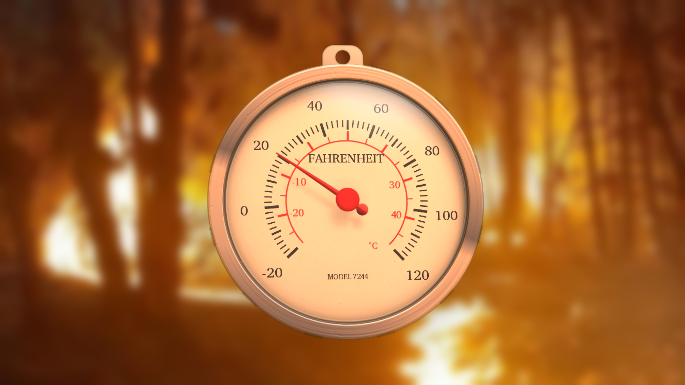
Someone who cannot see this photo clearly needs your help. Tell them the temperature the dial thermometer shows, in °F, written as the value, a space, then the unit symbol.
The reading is 20 °F
